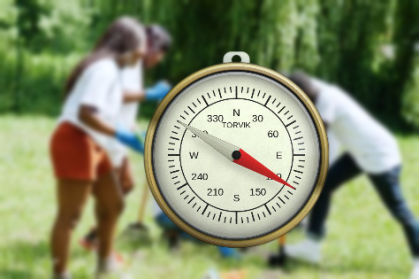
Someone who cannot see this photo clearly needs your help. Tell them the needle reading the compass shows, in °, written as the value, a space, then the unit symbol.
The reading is 120 °
